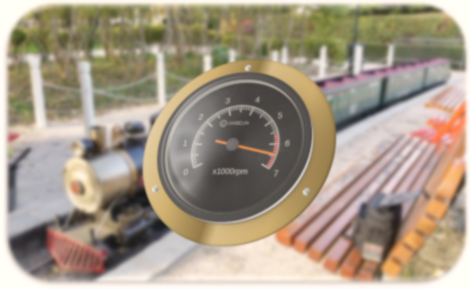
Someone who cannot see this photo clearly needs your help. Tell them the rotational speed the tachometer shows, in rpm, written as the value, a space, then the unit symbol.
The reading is 6500 rpm
